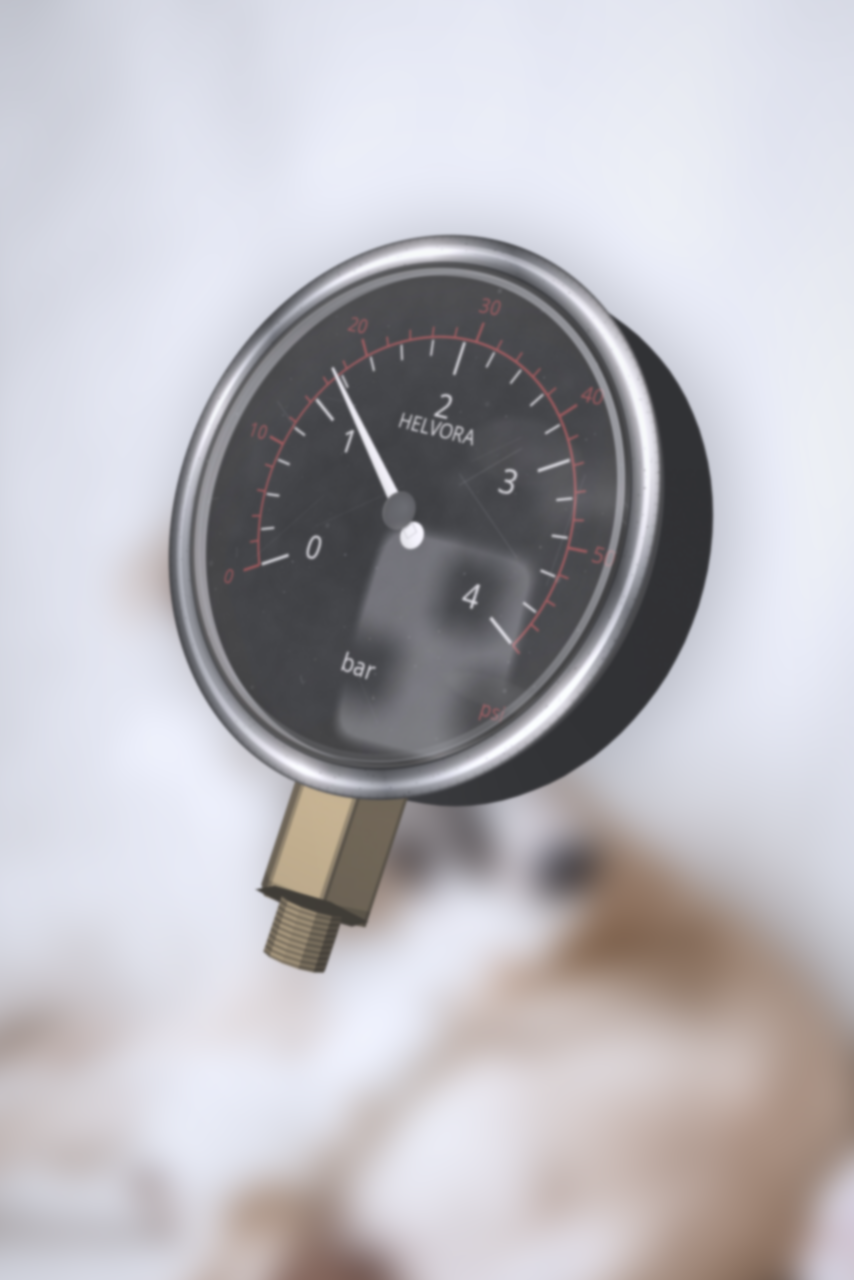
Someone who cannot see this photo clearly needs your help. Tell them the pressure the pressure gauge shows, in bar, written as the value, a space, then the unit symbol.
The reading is 1.2 bar
